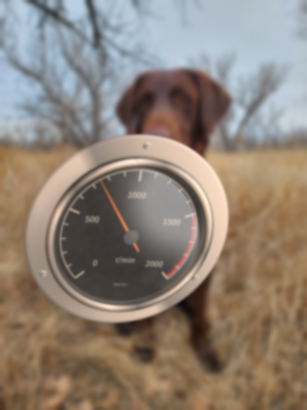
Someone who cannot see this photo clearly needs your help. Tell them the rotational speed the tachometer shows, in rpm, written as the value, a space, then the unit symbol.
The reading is 750 rpm
